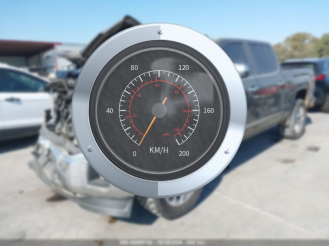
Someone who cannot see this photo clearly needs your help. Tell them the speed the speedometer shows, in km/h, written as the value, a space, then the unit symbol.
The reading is 0 km/h
